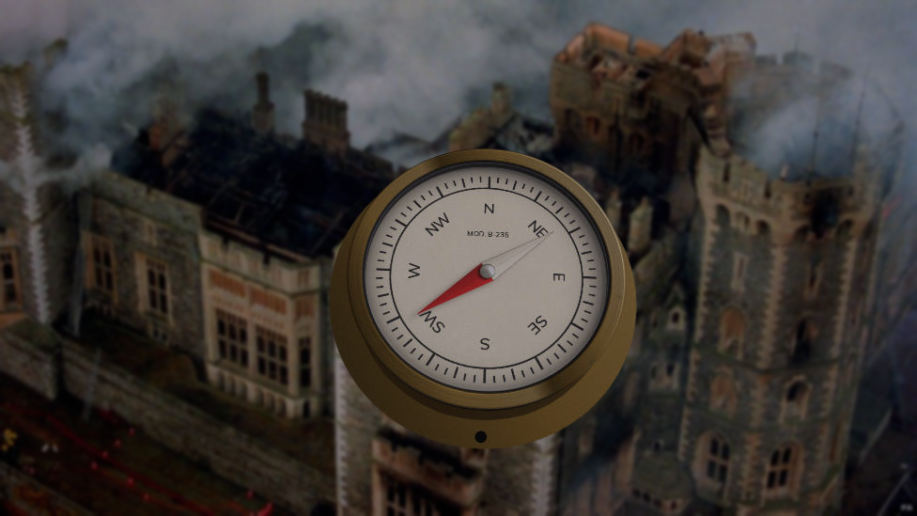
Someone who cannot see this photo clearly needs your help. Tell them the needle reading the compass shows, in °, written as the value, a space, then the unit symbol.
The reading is 235 °
